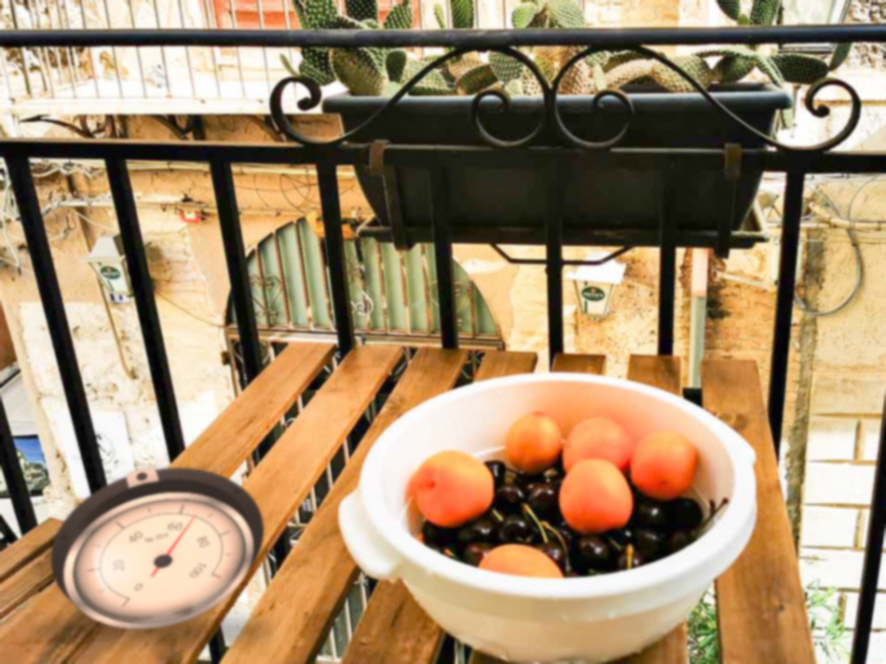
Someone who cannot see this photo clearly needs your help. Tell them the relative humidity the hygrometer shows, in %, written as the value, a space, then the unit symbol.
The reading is 65 %
